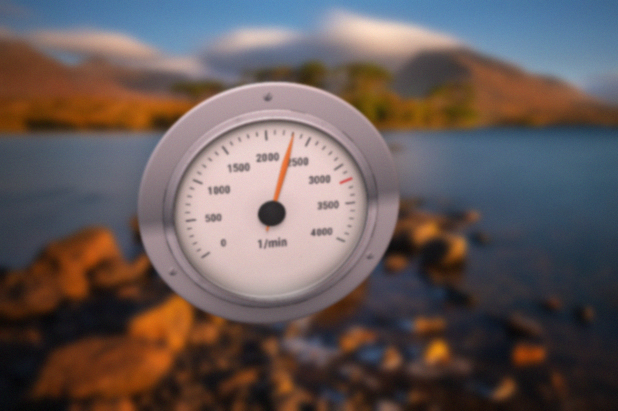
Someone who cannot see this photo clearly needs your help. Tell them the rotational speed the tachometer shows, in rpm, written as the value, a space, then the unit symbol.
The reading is 2300 rpm
